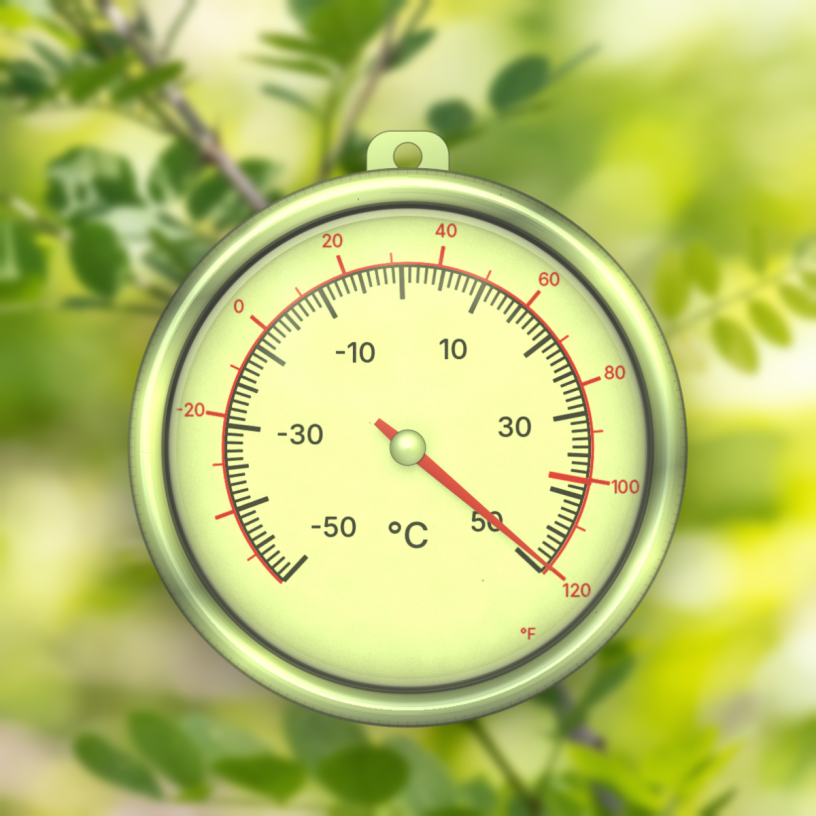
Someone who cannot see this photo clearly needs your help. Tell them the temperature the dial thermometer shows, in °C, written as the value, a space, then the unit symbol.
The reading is 49 °C
